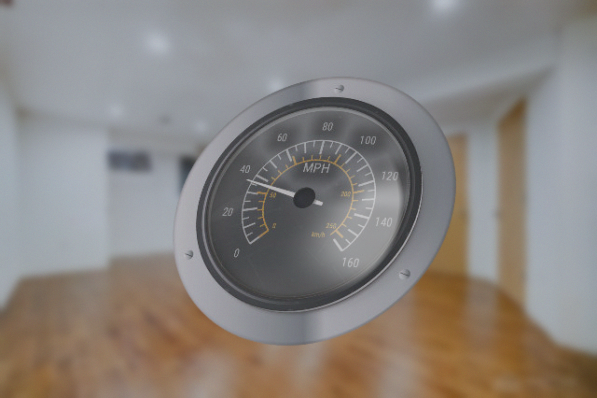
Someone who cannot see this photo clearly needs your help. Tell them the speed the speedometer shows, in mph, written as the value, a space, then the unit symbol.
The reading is 35 mph
